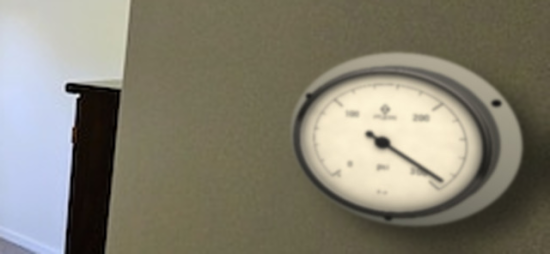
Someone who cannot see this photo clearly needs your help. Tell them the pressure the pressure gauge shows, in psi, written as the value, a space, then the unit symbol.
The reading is 290 psi
